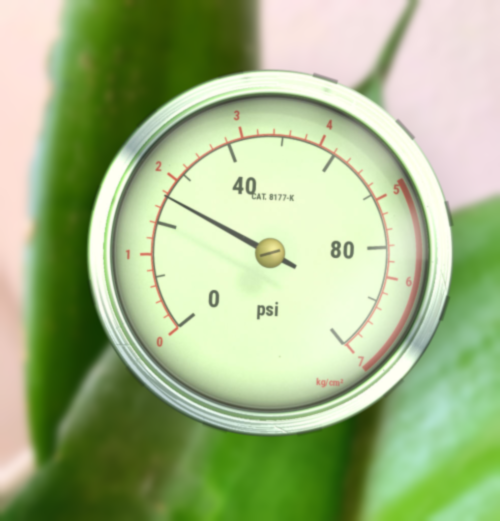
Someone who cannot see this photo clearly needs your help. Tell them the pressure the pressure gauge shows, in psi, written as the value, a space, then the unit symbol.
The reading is 25 psi
